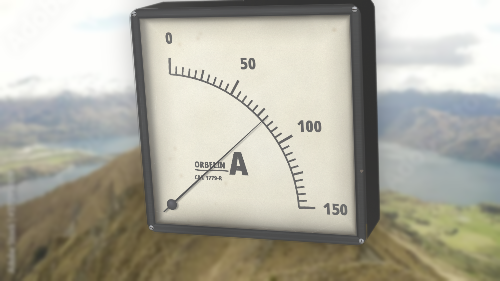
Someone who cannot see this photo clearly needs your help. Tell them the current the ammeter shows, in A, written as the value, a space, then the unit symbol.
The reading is 80 A
